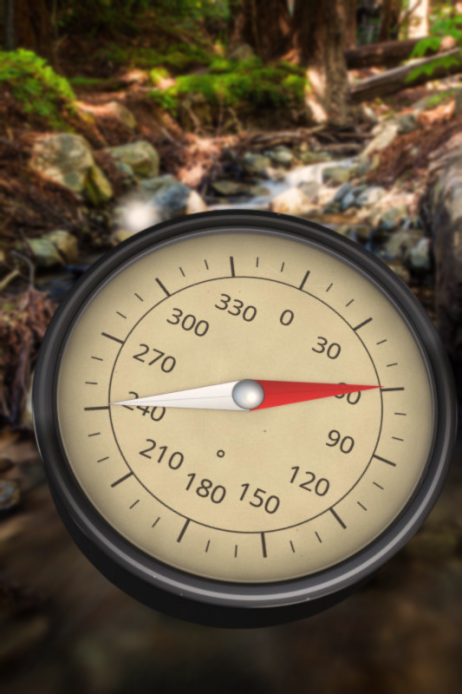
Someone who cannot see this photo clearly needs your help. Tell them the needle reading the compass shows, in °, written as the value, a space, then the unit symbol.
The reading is 60 °
